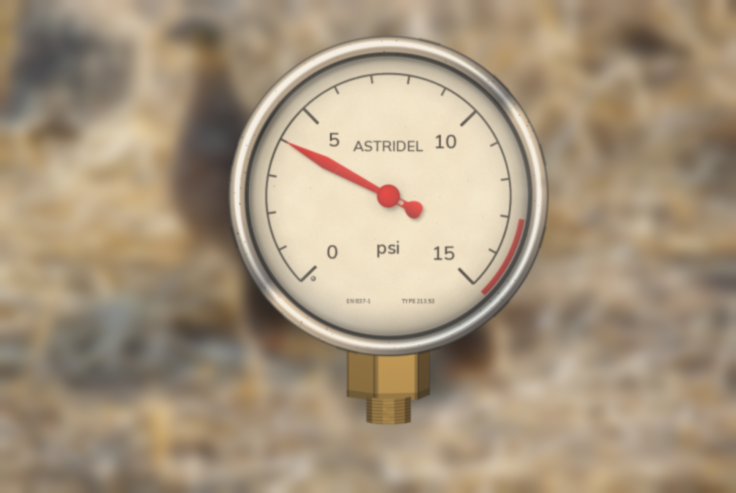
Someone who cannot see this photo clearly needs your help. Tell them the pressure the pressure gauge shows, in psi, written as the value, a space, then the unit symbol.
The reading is 4 psi
